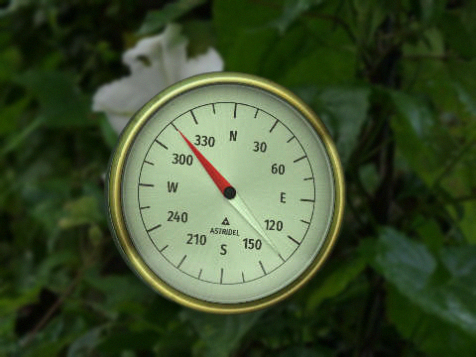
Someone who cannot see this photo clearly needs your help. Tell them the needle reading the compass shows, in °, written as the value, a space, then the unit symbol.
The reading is 315 °
